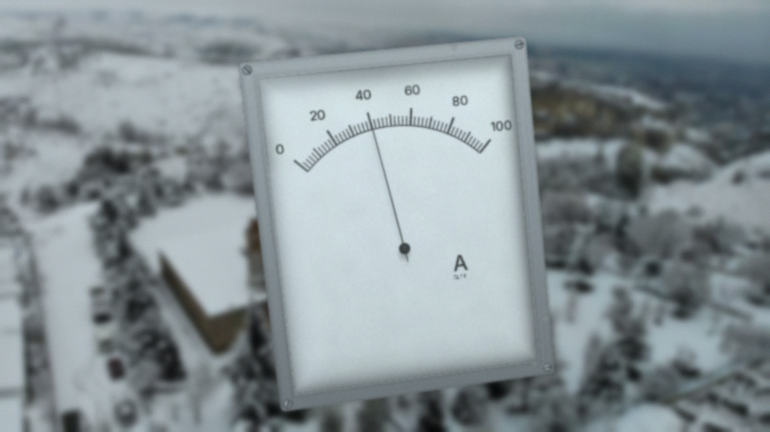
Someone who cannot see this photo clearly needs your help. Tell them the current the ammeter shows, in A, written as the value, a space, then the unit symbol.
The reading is 40 A
